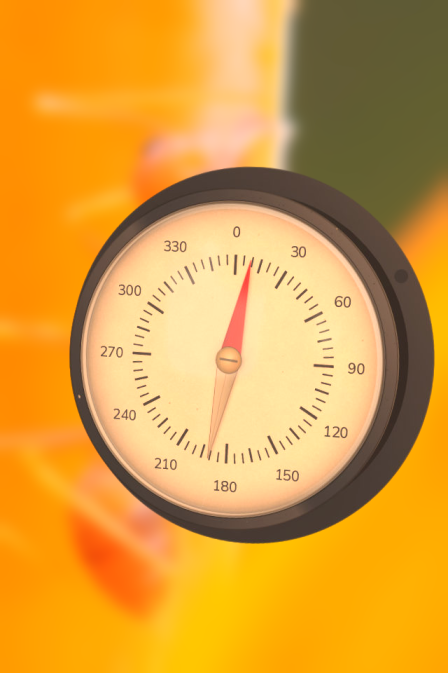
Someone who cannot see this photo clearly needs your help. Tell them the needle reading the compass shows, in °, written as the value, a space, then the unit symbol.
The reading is 10 °
